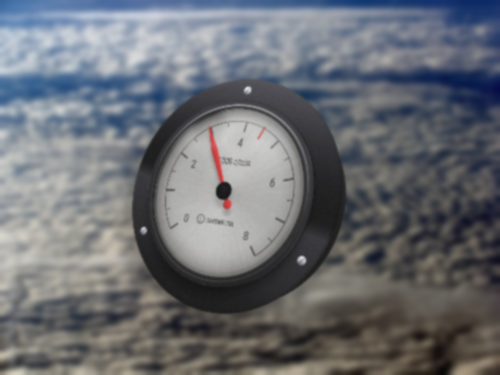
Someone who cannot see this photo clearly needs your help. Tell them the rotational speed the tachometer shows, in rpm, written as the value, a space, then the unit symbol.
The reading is 3000 rpm
